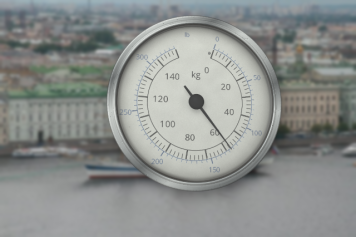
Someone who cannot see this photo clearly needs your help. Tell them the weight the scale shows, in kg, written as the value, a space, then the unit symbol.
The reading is 58 kg
